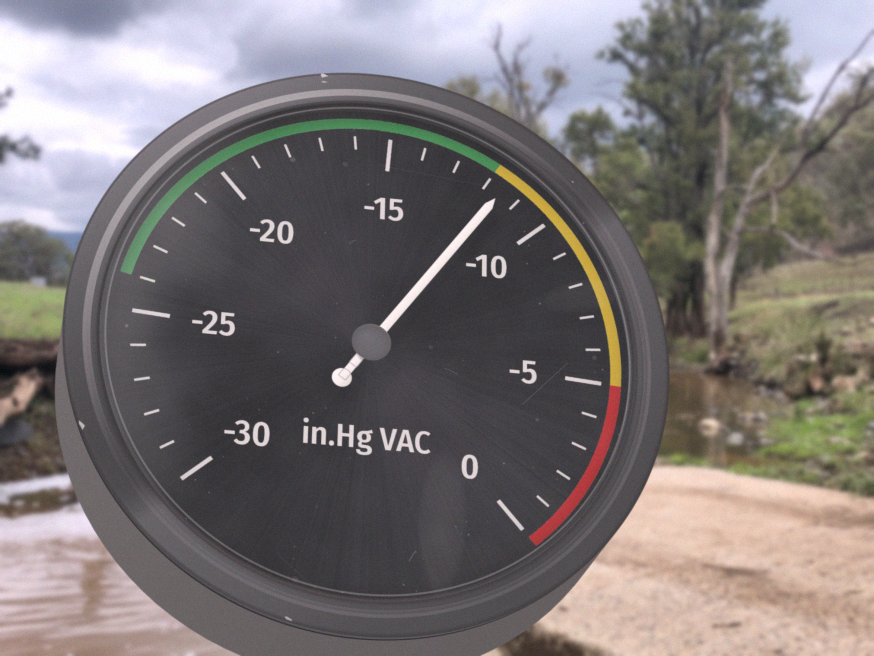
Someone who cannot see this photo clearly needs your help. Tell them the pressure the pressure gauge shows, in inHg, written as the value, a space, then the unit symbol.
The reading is -11.5 inHg
